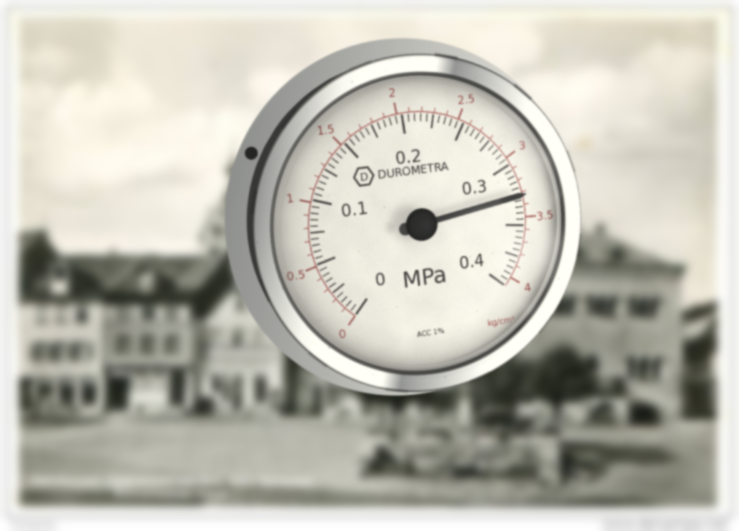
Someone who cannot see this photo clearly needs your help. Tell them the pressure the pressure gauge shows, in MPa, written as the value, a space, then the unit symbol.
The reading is 0.325 MPa
